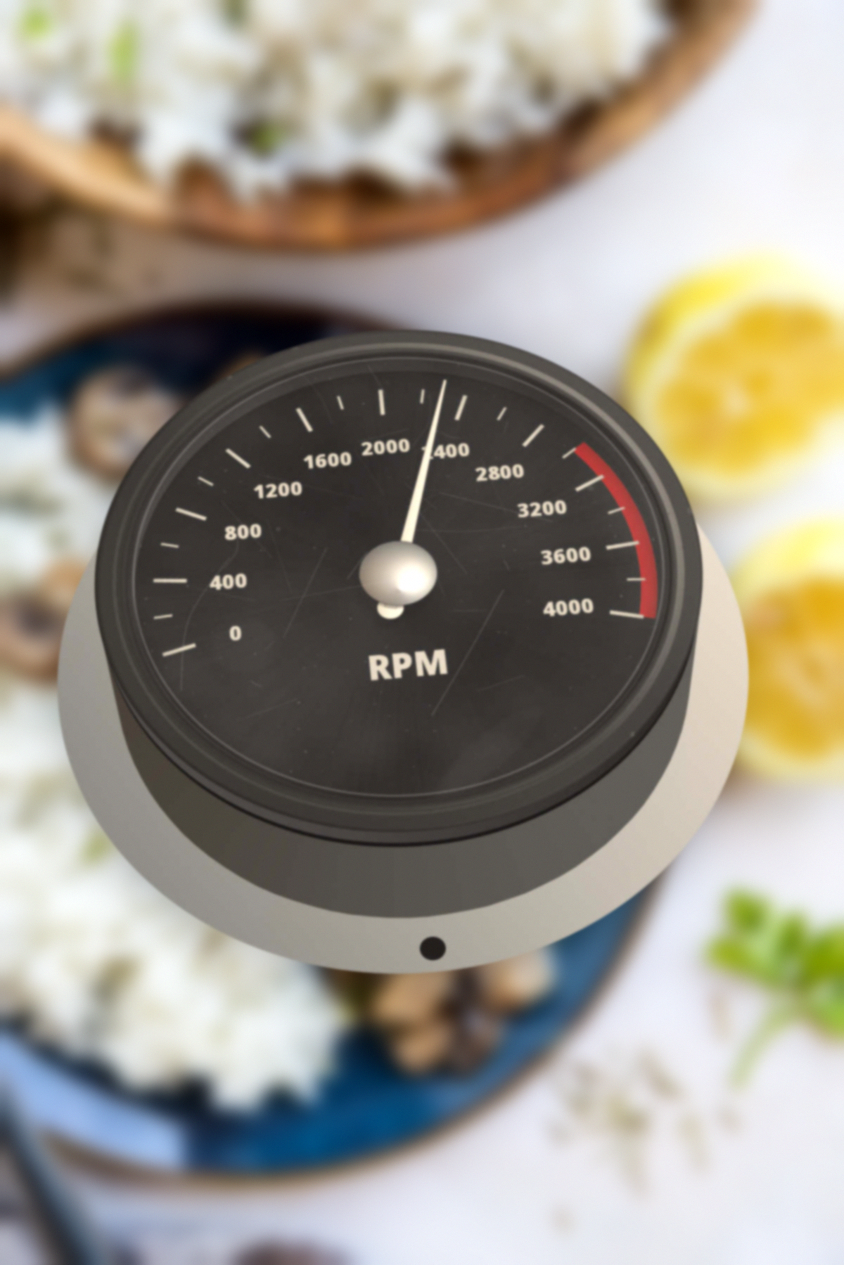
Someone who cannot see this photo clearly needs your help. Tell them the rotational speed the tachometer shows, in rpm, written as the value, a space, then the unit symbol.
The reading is 2300 rpm
